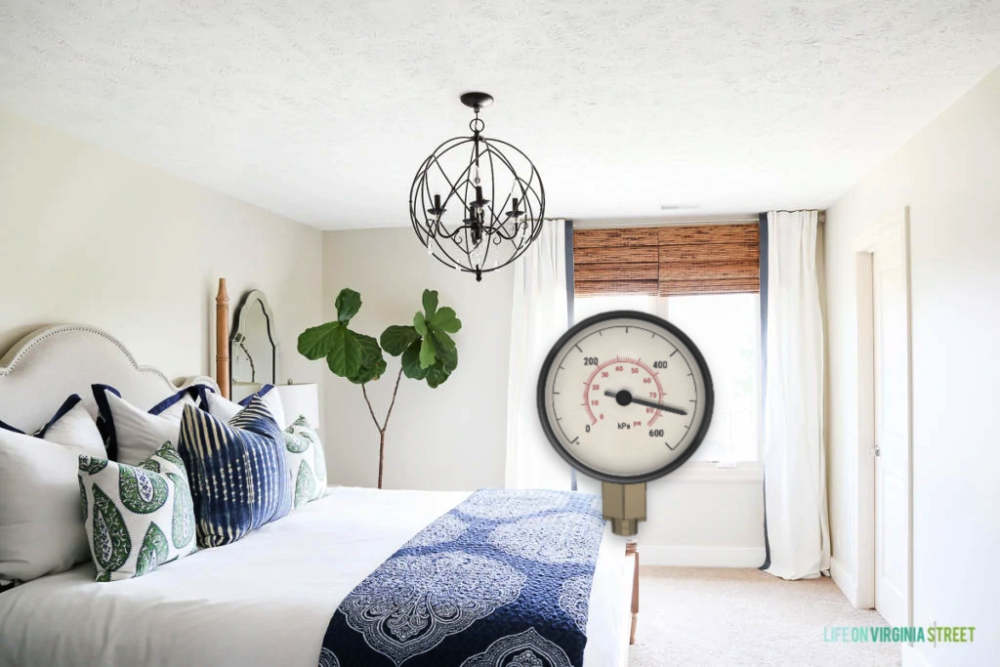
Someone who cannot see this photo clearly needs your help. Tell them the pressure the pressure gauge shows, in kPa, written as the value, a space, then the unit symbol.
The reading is 525 kPa
